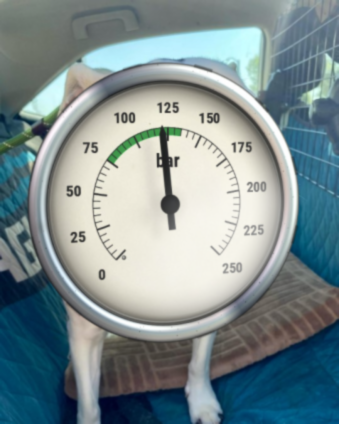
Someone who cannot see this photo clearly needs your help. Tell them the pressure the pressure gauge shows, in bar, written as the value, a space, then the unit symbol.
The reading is 120 bar
